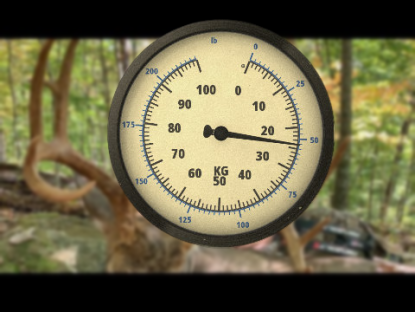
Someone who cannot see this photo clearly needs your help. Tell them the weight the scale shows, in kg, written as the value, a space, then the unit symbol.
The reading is 24 kg
